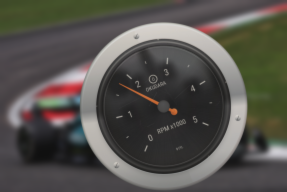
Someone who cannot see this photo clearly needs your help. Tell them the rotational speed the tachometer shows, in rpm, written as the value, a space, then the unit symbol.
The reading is 1750 rpm
